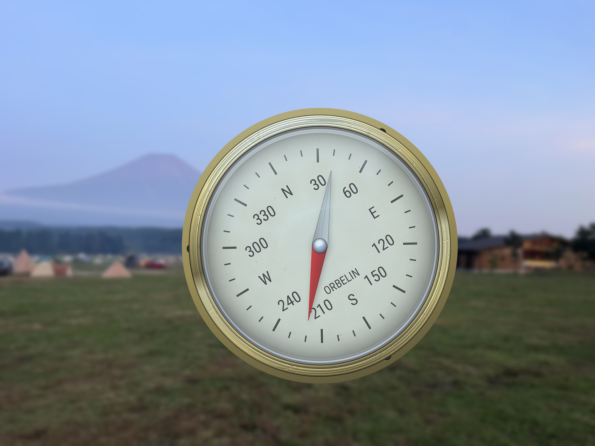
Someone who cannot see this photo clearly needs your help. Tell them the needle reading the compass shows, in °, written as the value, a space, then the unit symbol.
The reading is 220 °
